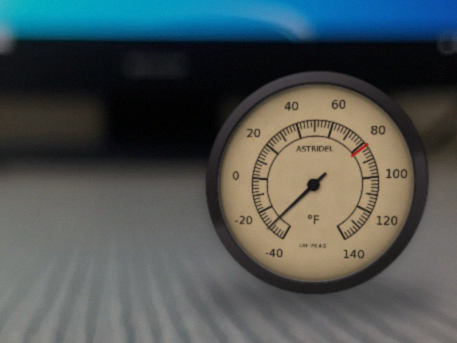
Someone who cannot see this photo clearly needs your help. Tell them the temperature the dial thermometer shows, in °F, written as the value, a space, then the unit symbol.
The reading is -30 °F
